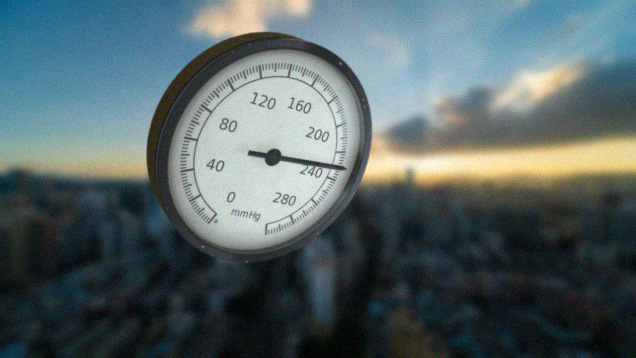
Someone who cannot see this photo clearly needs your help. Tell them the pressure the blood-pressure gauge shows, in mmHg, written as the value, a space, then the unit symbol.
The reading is 230 mmHg
